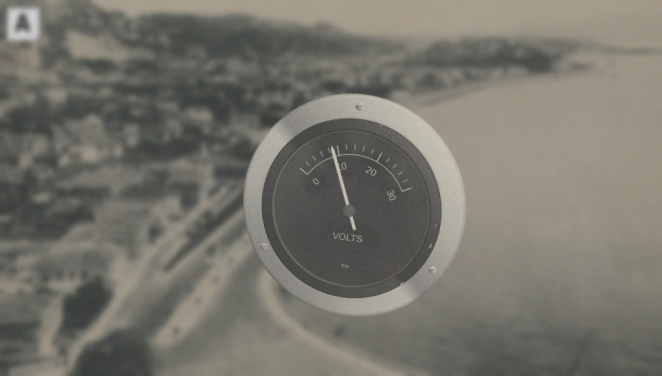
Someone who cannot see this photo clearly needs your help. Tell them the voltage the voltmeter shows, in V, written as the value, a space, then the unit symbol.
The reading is 9 V
